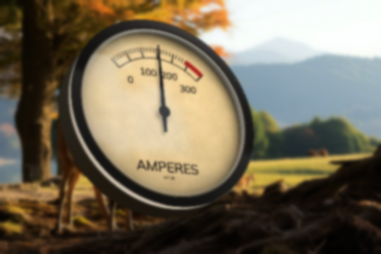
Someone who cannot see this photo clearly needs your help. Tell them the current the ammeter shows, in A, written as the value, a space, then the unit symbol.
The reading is 150 A
